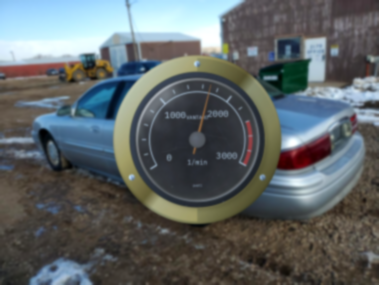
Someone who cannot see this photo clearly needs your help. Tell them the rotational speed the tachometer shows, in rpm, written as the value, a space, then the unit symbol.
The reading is 1700 rpm
